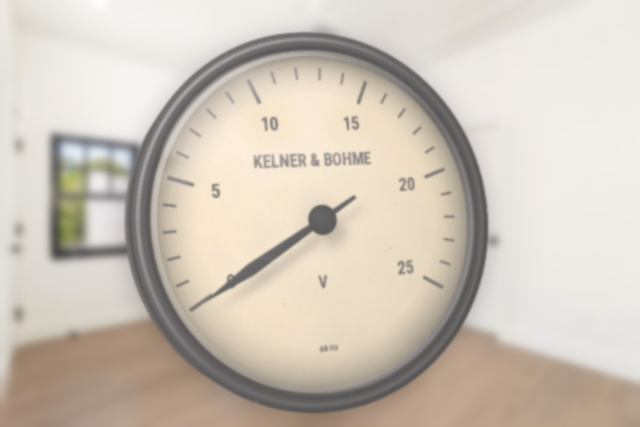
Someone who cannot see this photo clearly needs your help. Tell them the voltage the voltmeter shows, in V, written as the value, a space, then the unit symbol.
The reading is 0 V
